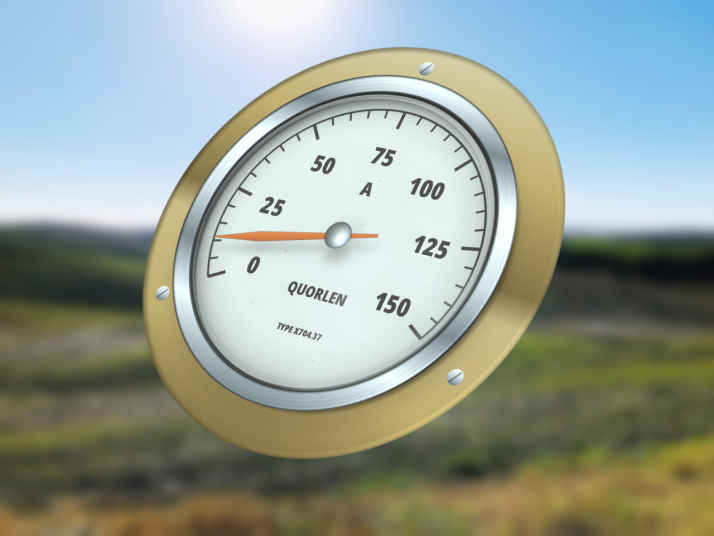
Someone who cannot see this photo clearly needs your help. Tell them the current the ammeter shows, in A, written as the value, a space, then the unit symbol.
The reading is 10 A
